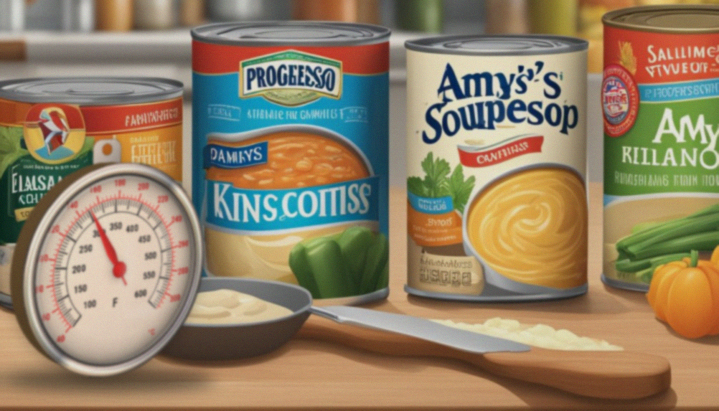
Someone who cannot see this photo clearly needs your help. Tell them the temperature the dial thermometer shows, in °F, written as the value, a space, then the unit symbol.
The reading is 300 °F
